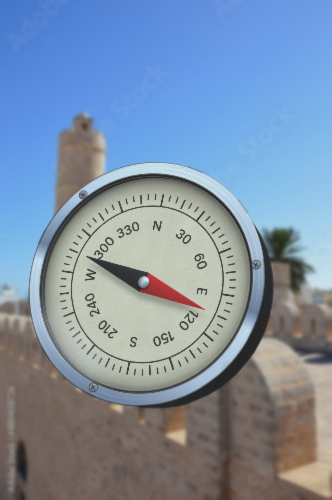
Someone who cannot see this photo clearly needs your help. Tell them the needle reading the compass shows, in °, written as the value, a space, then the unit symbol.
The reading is 105 °
